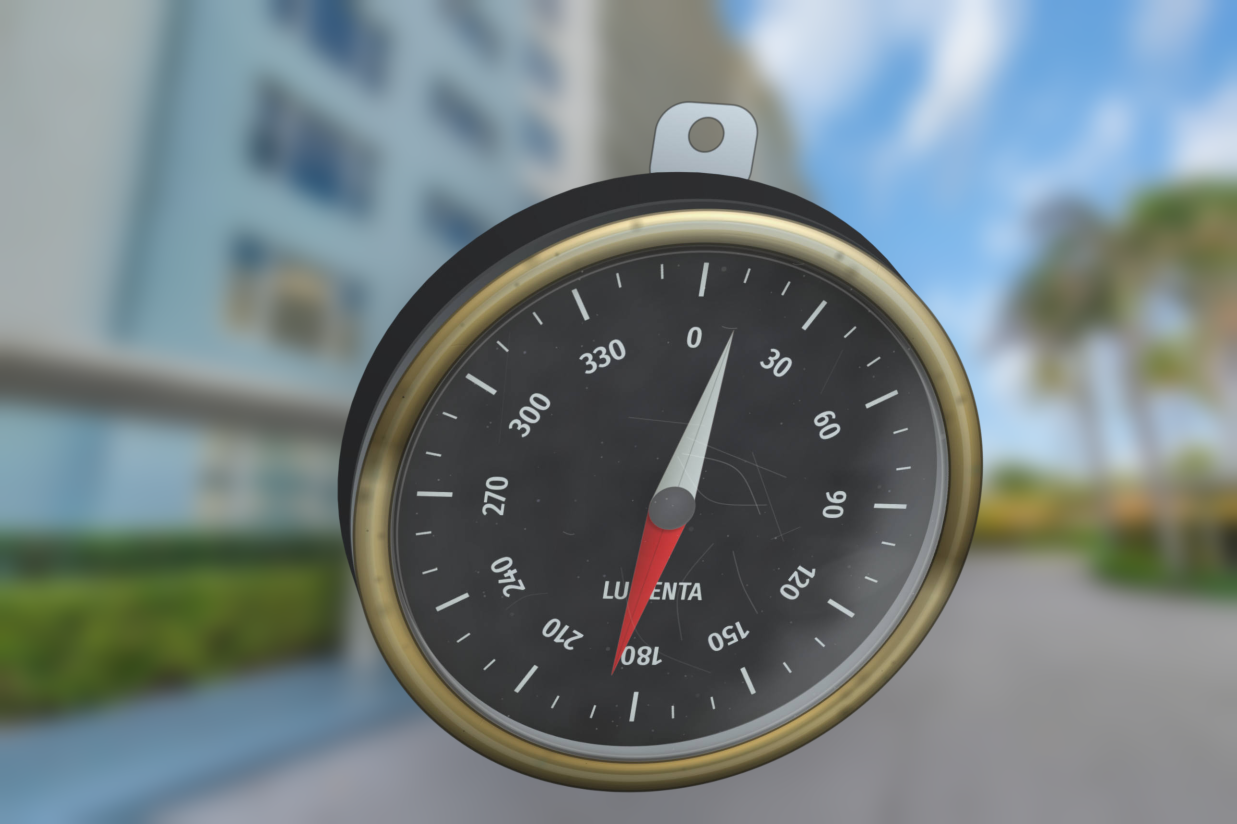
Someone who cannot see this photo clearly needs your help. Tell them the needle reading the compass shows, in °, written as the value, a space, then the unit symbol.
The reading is 190 °
